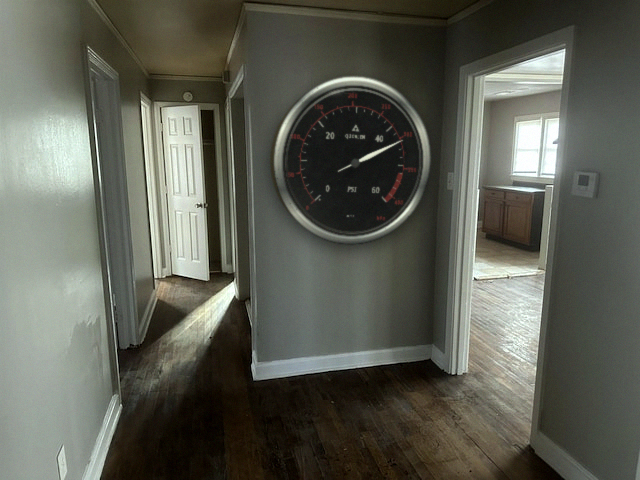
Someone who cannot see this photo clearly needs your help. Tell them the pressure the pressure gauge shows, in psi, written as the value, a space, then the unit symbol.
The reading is 44 psi
